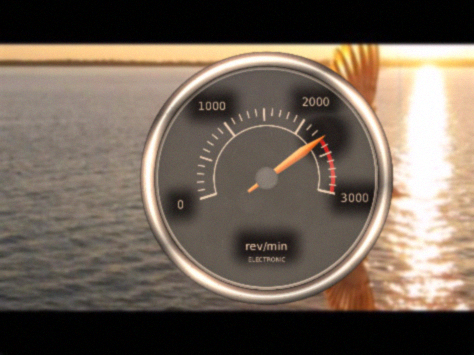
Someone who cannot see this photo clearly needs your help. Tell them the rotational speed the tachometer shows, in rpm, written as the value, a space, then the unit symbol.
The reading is 2300 rpm
